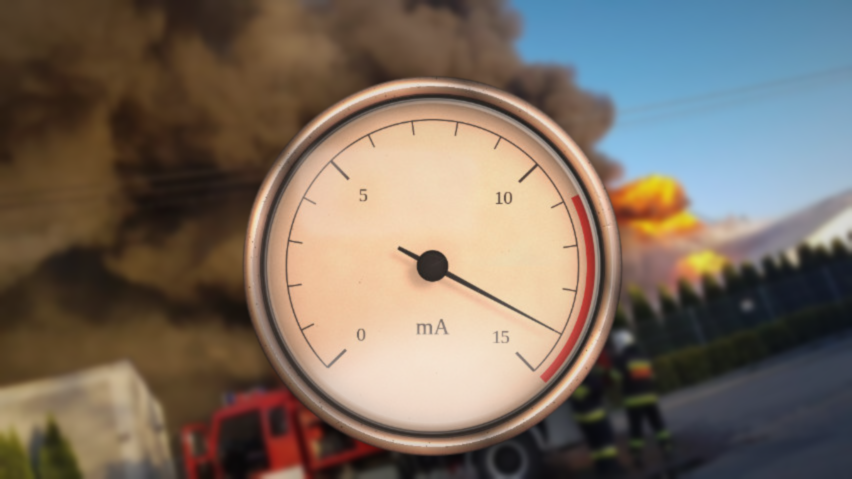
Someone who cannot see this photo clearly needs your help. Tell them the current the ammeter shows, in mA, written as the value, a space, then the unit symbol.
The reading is 14 mA
